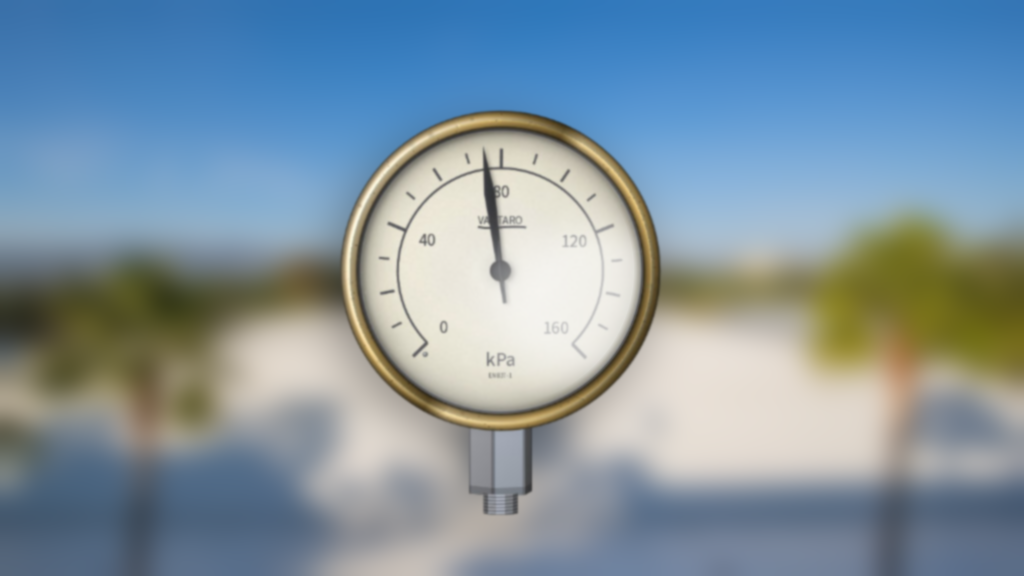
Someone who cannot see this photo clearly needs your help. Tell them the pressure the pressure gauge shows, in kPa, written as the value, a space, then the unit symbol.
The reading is 75 kPa
